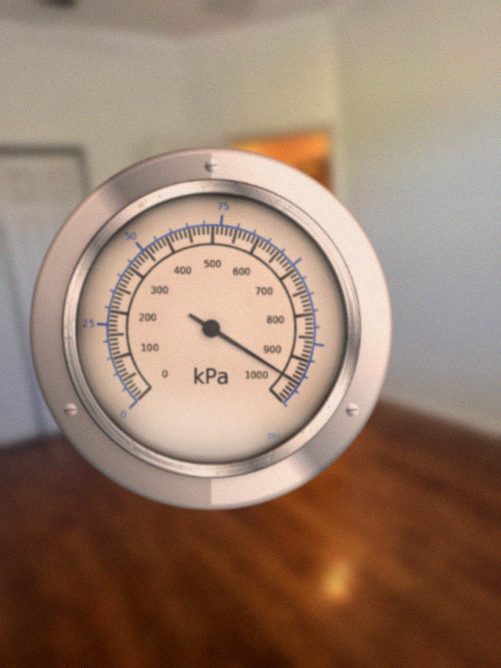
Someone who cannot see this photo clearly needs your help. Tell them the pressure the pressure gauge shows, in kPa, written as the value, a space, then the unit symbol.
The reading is 950 kPa
